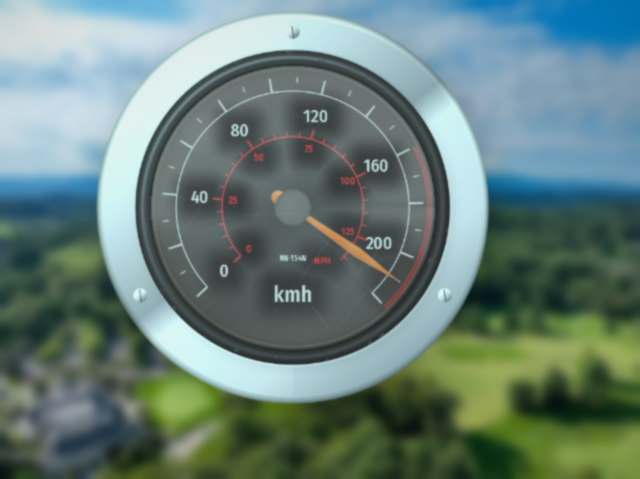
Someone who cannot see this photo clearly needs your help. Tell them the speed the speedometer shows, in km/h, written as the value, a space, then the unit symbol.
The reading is 210 km/h
